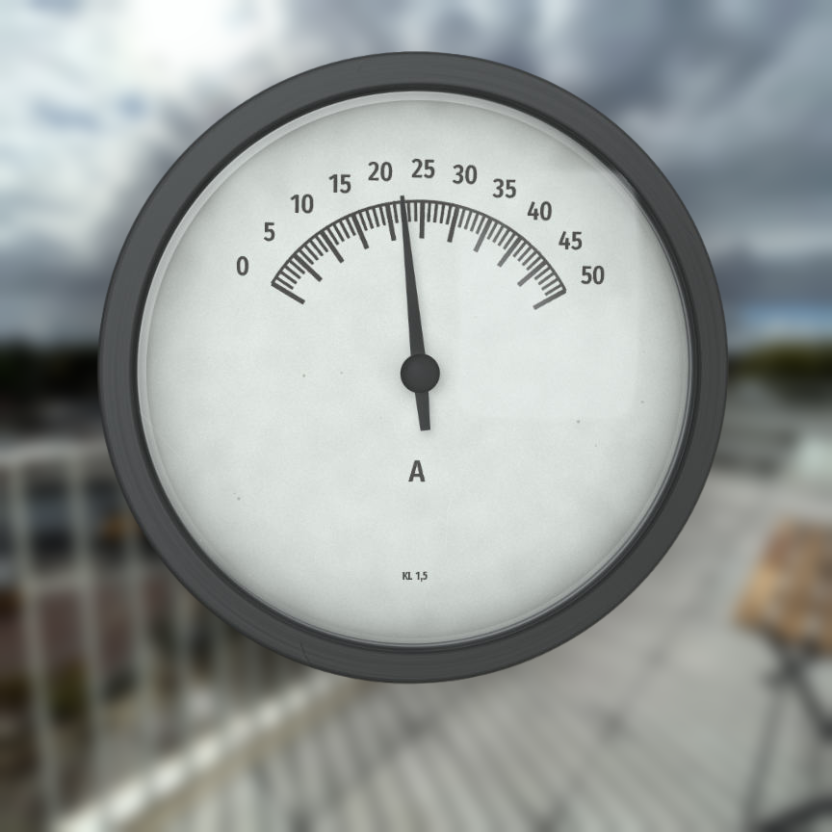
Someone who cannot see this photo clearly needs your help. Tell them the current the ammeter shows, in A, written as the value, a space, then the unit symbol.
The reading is 22 A
